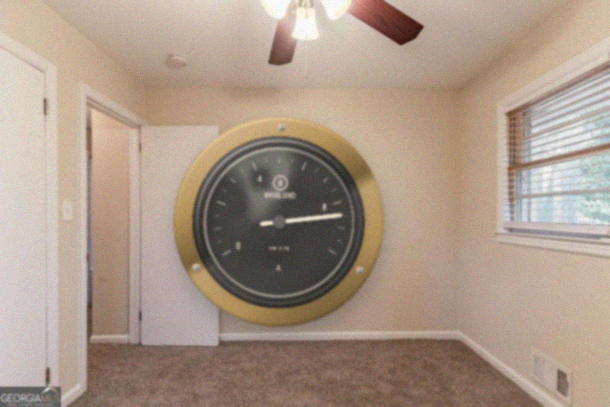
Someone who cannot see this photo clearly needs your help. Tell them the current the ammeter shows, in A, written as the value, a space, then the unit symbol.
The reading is 8.5 A
